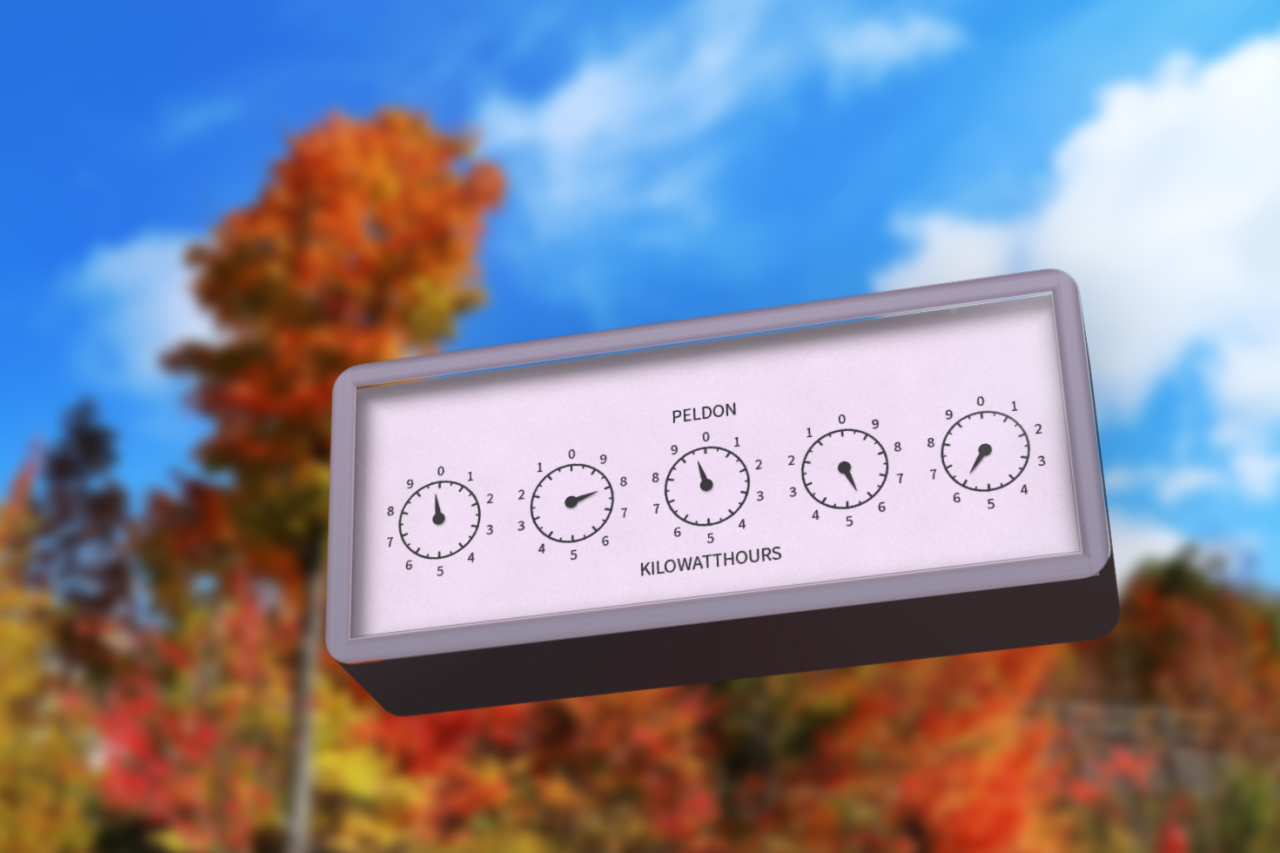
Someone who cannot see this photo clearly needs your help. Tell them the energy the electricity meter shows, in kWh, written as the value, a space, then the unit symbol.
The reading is 97956 kWh
